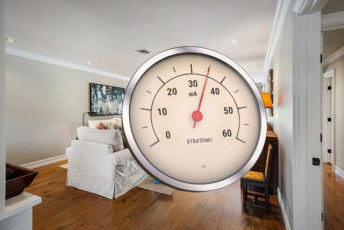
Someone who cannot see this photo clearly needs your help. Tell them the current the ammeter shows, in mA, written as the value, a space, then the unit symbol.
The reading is 35 mA
